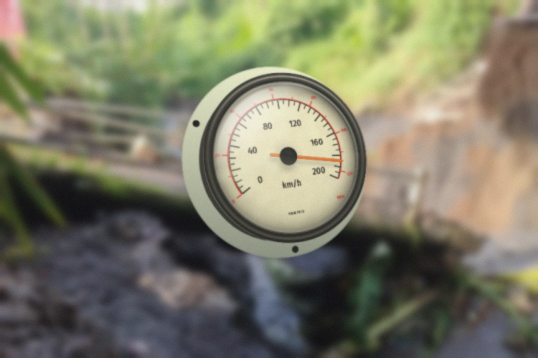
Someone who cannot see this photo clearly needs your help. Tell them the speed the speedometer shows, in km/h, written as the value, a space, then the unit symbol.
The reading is 185 km/h
